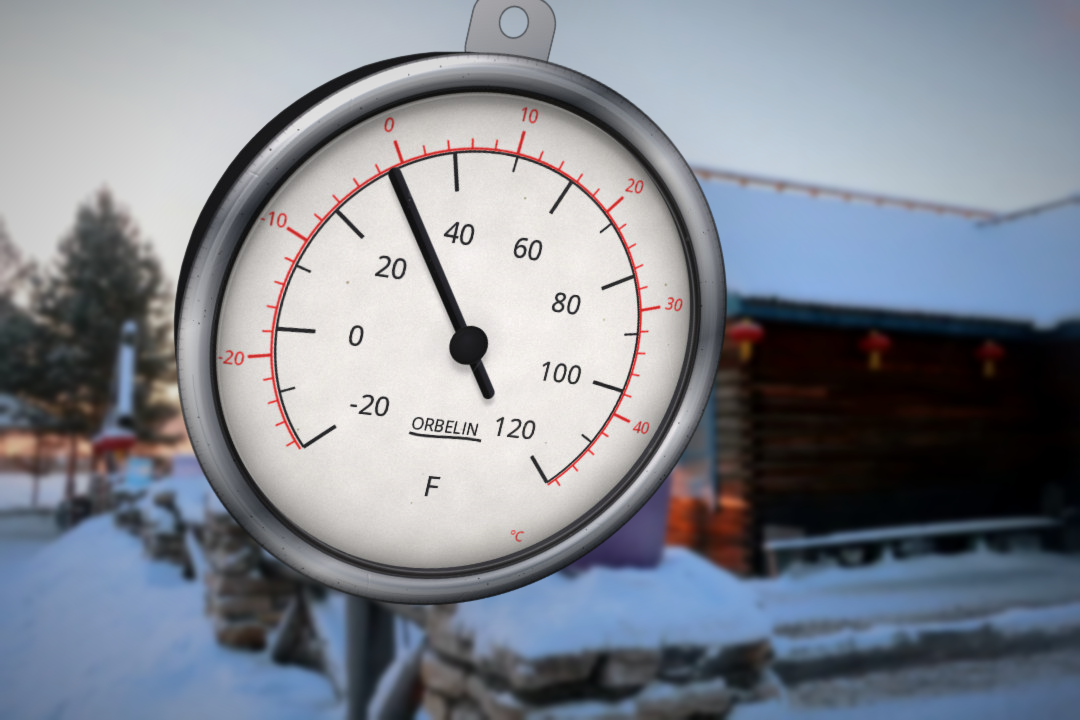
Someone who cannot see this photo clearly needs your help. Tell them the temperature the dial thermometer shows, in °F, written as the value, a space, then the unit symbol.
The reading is 30 °F
